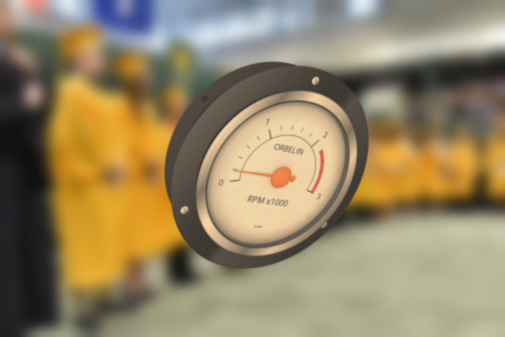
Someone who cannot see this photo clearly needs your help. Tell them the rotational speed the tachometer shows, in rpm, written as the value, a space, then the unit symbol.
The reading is 200 rpm
